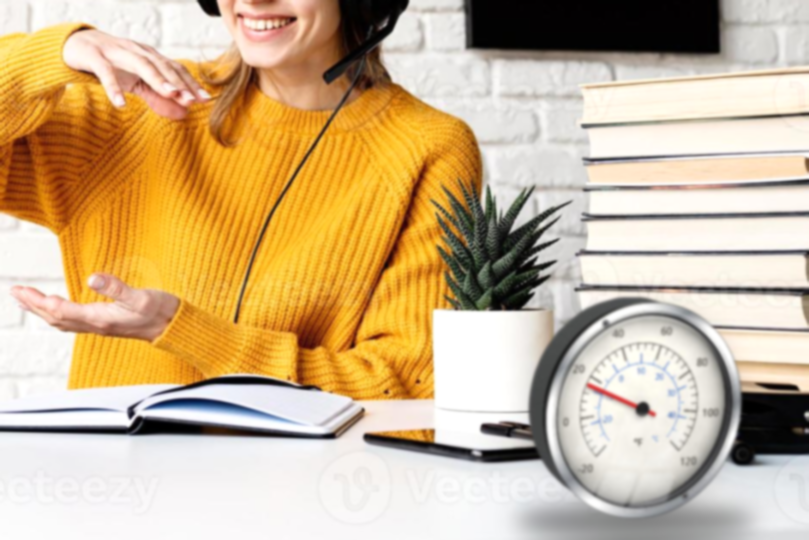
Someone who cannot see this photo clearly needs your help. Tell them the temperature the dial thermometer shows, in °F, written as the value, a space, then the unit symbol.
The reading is 16 °F
